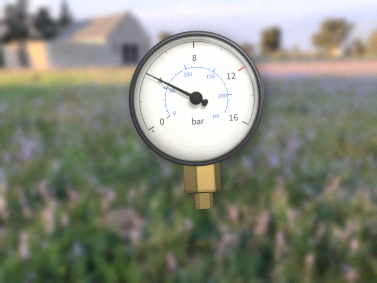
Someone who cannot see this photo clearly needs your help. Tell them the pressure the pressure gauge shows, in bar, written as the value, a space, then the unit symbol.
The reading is 4 bar
